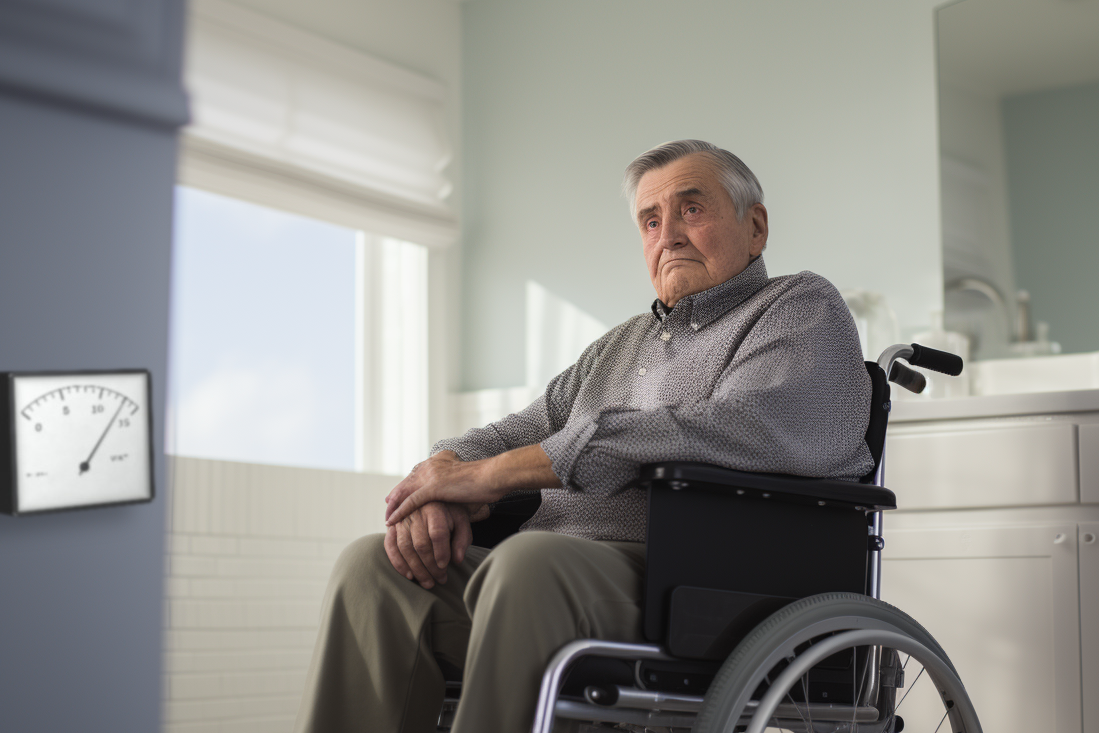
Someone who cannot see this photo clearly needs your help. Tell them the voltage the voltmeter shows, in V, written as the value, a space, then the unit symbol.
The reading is 13 V
